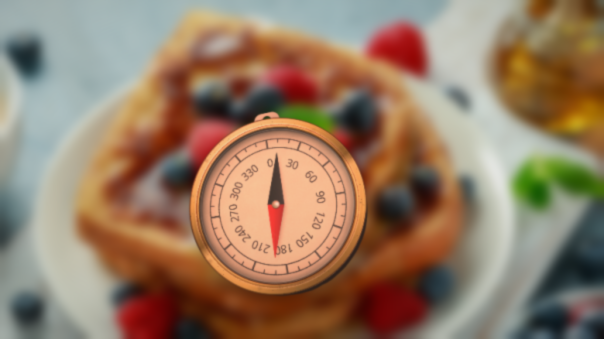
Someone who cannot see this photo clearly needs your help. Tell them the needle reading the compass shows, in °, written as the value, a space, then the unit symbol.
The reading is 190 °
